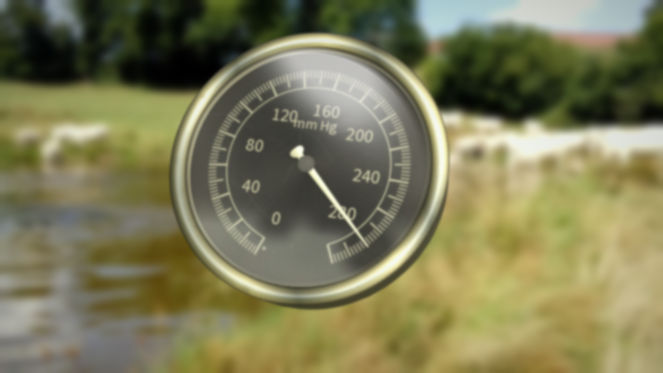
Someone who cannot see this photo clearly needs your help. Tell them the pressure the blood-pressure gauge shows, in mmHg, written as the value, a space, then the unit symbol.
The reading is 280 mmHg
